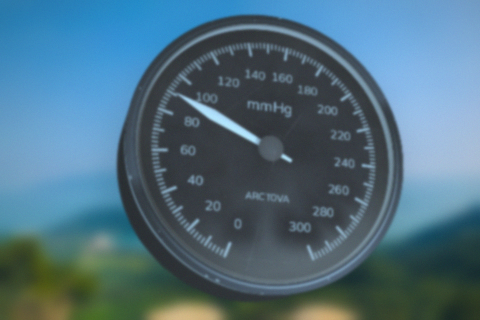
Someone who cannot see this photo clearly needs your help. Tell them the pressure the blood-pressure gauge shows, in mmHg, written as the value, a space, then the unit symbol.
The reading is 90 mmHg
